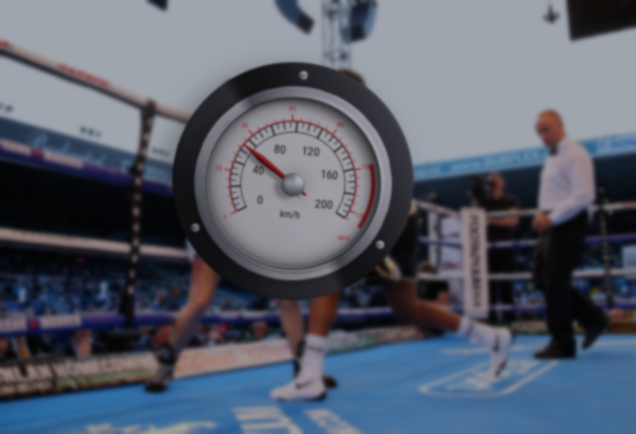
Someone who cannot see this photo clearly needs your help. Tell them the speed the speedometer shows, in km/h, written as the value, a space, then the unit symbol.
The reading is 55 km/h
